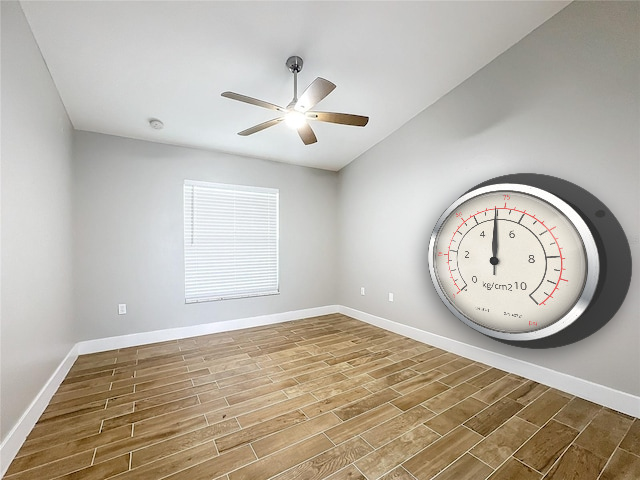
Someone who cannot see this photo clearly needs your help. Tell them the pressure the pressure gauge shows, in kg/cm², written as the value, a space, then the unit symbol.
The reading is 5 kg/cm²
